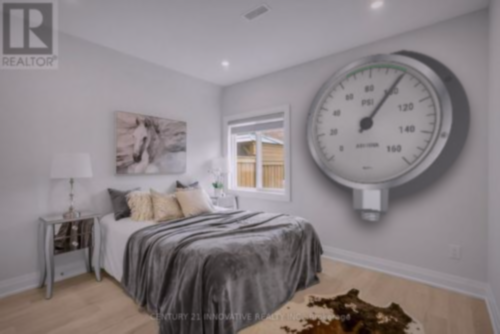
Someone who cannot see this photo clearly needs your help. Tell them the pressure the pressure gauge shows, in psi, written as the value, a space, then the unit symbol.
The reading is 100 psi
